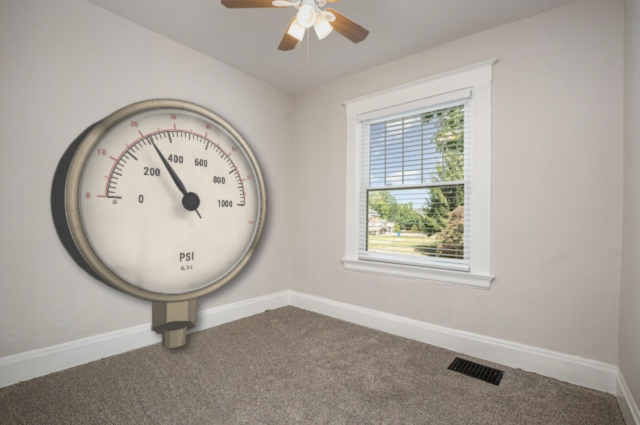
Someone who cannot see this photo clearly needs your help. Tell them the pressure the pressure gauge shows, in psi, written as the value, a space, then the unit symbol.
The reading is 300 psi
